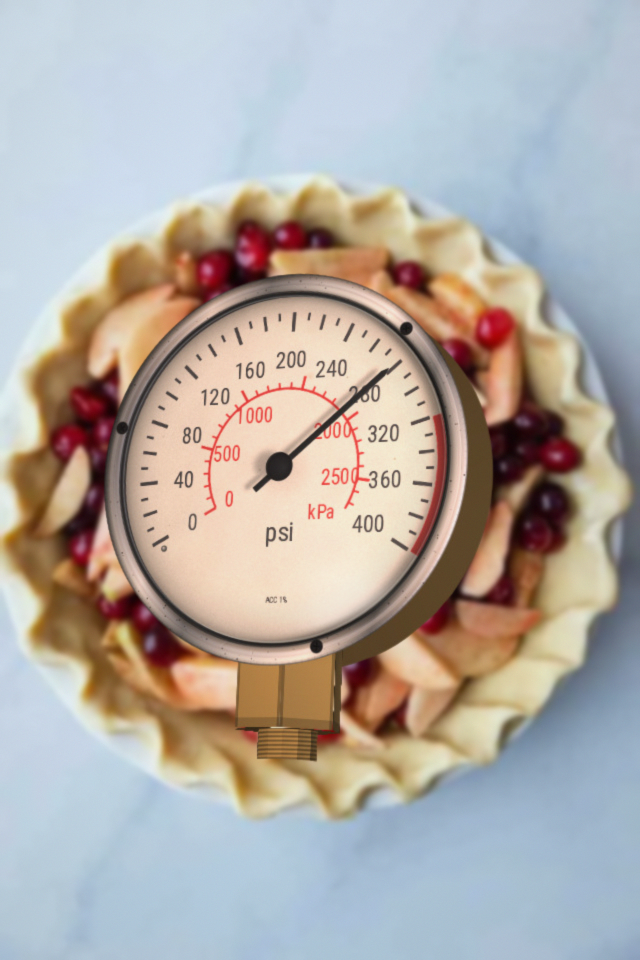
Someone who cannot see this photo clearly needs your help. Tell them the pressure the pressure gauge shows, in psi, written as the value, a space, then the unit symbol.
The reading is 280 psi
